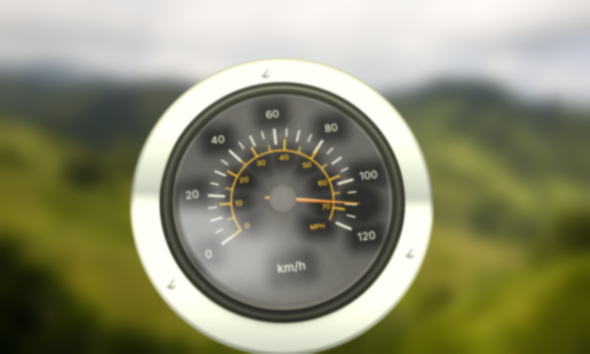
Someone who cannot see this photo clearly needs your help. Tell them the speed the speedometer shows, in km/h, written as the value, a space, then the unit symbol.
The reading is 110 km/h
